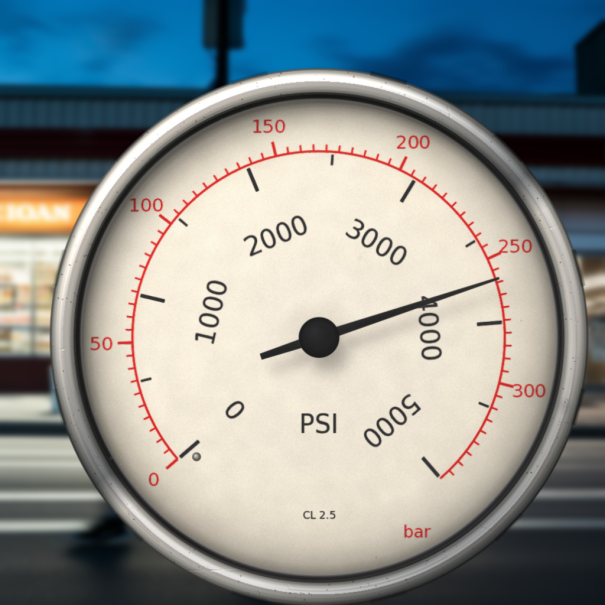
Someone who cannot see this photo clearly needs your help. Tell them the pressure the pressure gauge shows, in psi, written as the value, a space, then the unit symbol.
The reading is 3750 psi
